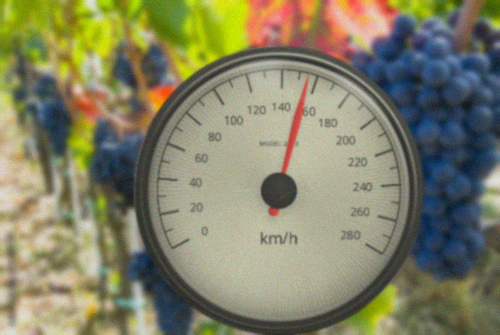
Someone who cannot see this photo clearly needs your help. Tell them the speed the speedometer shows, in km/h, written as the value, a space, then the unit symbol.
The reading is 155 km/h
